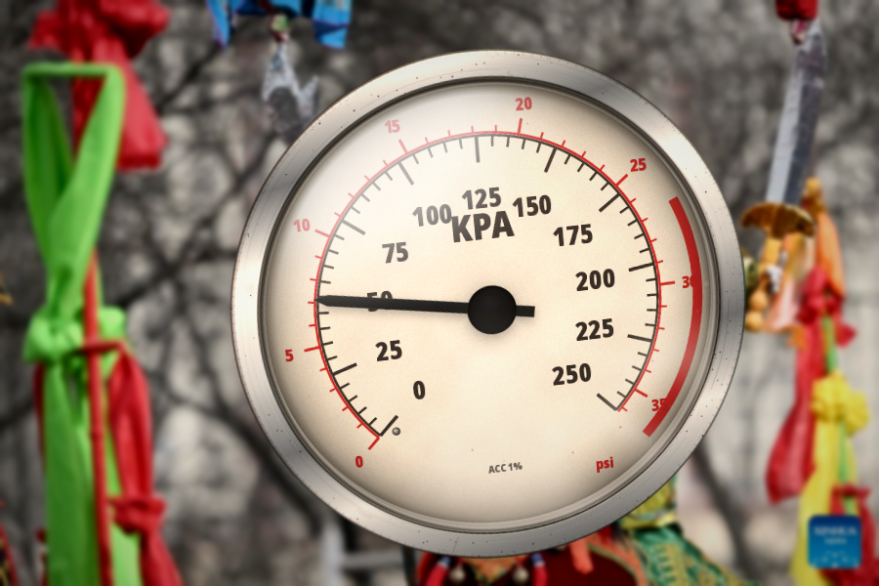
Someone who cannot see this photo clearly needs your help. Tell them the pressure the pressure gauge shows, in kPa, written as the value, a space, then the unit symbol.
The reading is 50 kPa
